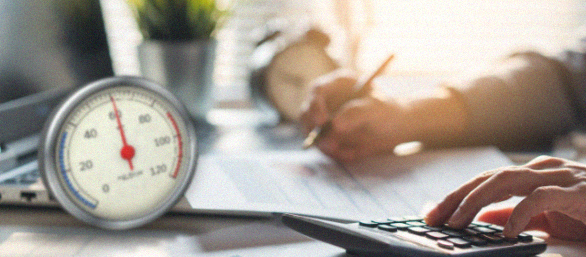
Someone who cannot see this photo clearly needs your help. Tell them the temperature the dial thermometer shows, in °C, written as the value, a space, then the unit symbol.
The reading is 60 °C
